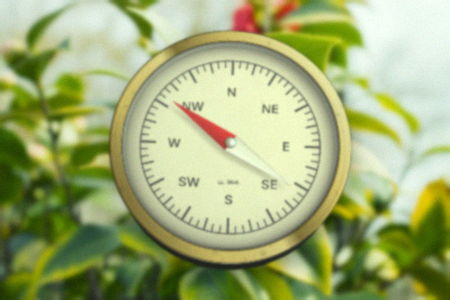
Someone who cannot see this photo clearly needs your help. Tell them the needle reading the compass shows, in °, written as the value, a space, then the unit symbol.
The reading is 305 °
